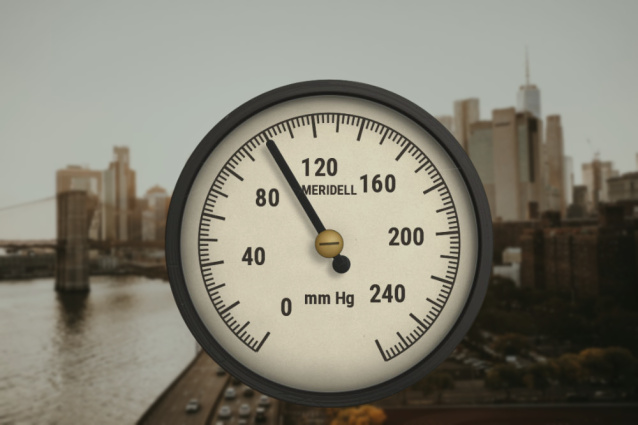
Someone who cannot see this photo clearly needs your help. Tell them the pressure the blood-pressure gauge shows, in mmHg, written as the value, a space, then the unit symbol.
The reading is 100 mmHg
